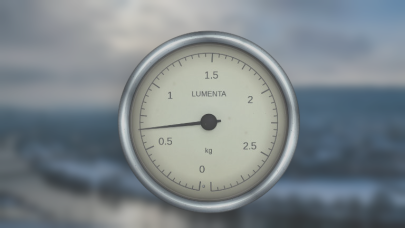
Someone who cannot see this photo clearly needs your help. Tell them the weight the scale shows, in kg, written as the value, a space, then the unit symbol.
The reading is 0.65 kg
